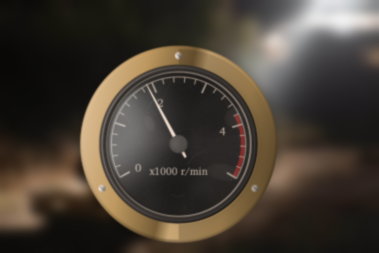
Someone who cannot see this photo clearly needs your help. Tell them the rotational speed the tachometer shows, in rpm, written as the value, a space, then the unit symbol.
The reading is 1900 rpm
